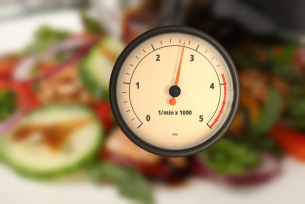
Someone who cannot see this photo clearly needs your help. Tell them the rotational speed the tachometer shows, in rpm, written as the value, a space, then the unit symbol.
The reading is 2700 rpm
